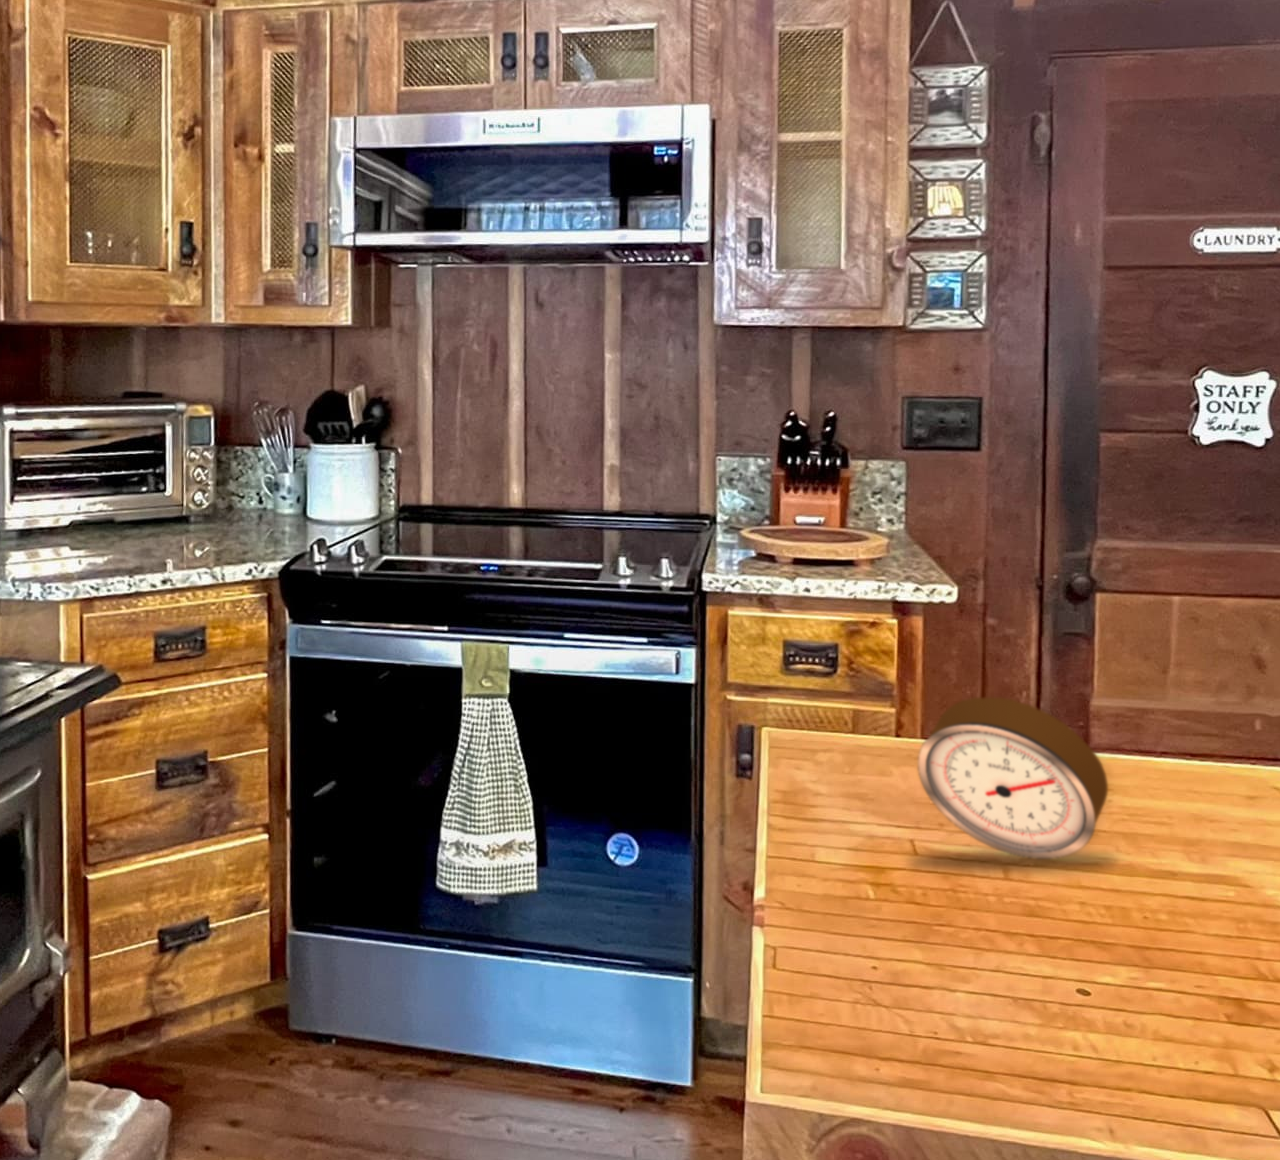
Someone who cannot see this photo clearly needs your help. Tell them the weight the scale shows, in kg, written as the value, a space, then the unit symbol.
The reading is 1.5 kg
